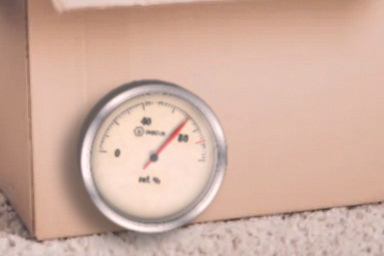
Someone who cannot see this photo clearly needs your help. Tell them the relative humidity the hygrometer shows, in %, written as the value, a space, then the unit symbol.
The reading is 70 %
